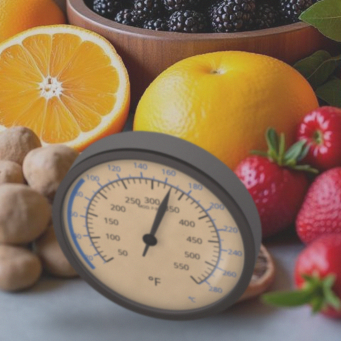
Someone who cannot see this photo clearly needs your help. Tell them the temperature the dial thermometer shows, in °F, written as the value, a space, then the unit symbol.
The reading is 330 °F
